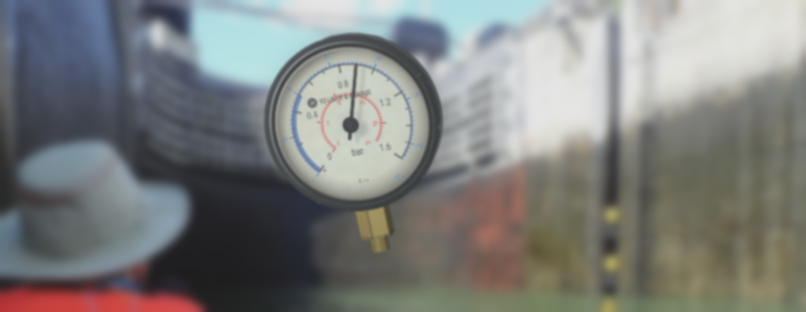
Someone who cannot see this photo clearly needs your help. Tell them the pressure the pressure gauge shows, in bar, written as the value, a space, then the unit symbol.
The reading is 0.9 bar
